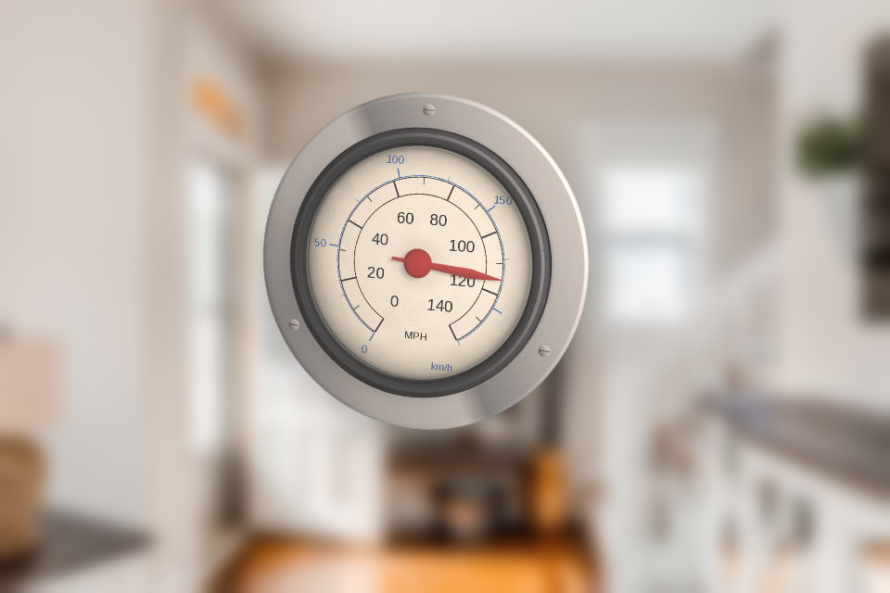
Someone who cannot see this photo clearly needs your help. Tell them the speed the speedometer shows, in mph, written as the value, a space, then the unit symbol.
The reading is 115 mph
